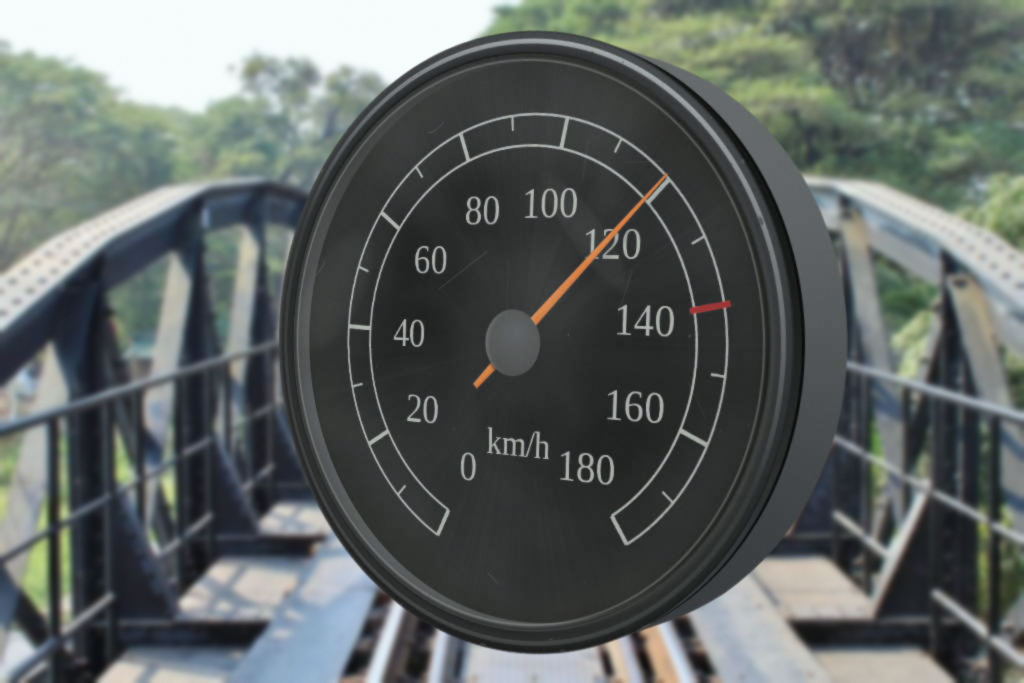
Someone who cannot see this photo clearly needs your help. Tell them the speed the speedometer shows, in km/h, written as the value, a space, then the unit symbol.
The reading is 120 km/h
